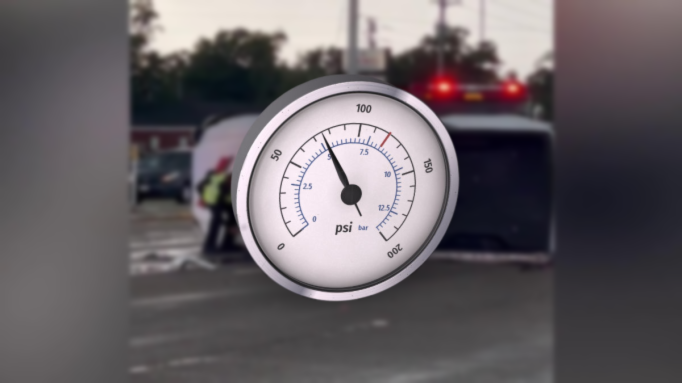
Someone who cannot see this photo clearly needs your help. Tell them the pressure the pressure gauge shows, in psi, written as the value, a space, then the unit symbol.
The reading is 75 psi
